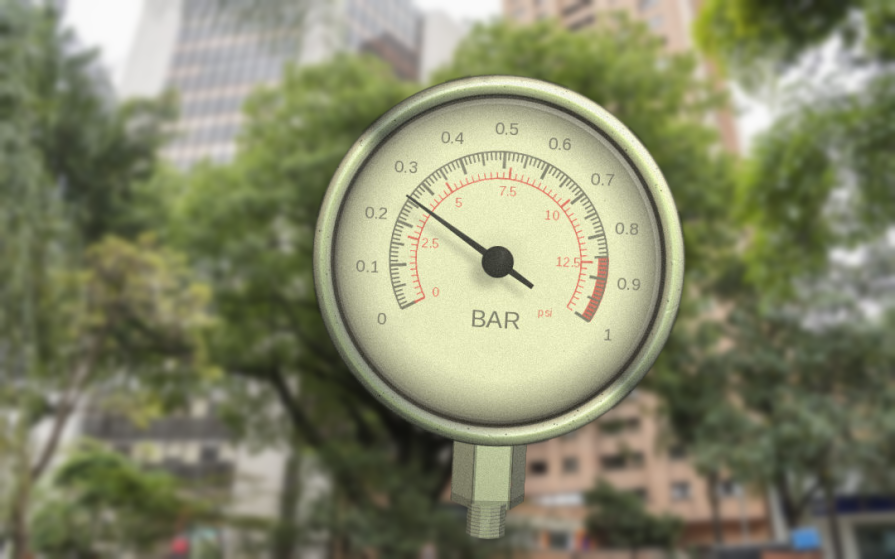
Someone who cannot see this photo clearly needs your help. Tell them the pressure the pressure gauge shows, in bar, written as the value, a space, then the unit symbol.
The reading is 0.26 bar
